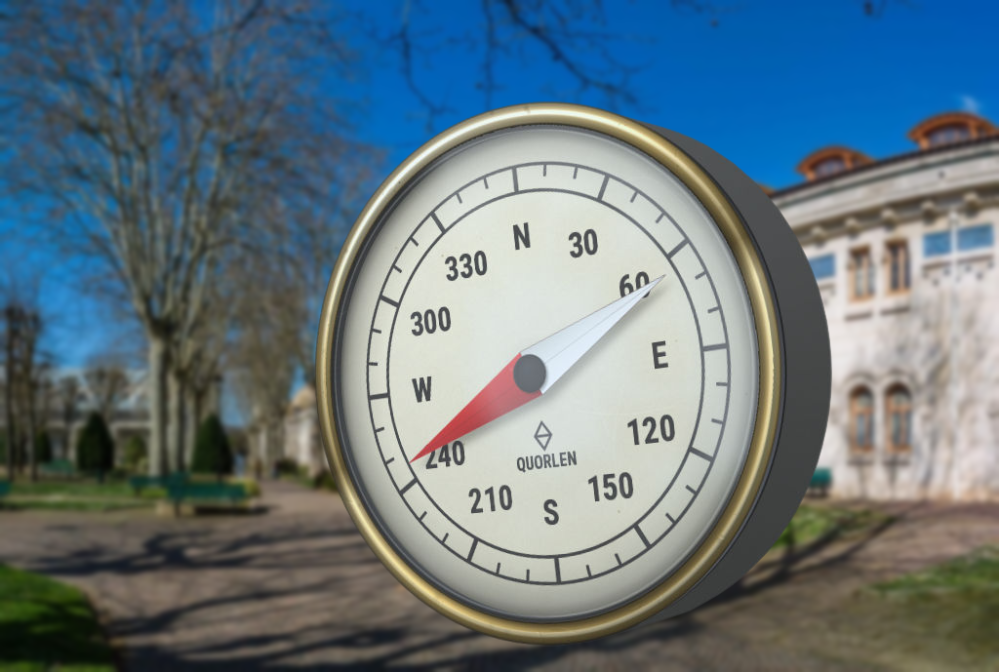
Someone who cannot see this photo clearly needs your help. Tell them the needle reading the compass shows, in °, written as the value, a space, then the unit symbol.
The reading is 245 °
